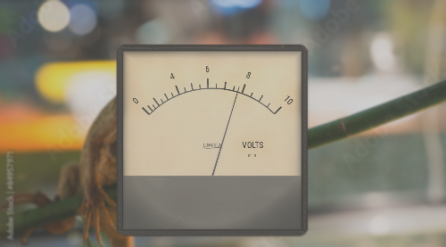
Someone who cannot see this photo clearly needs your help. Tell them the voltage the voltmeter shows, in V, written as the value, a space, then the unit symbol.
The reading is 7.75 V
